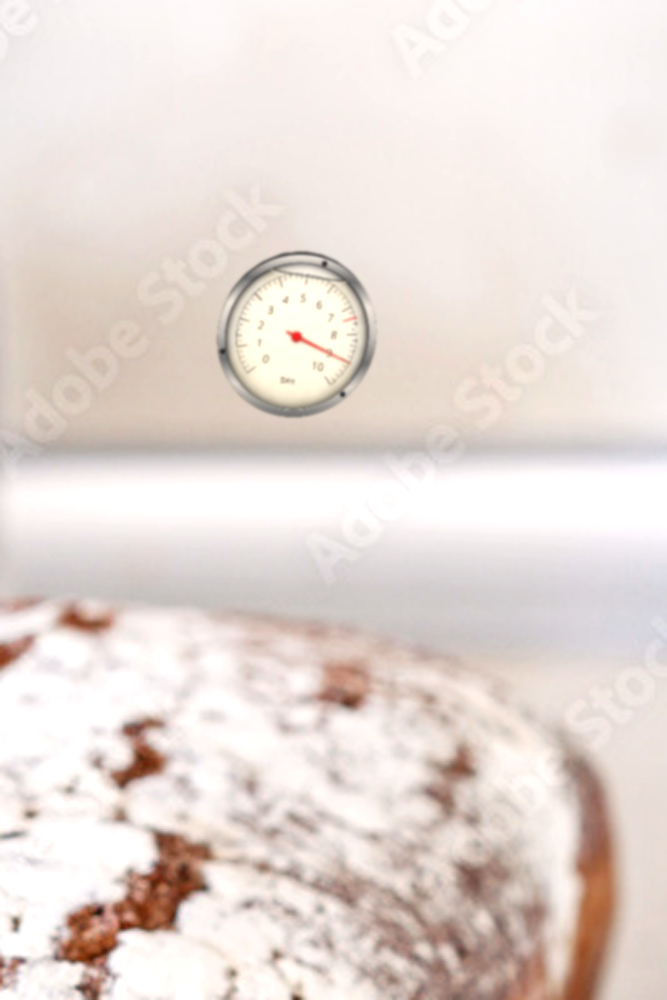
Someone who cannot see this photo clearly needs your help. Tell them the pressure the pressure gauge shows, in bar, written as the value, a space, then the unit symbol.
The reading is 9 bar
